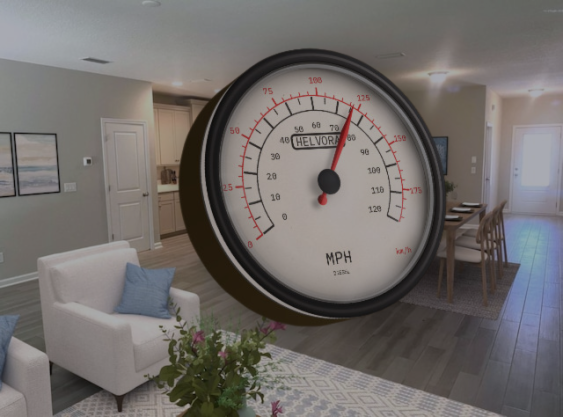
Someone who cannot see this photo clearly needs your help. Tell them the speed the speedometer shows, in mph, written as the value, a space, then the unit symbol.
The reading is 75 mph
